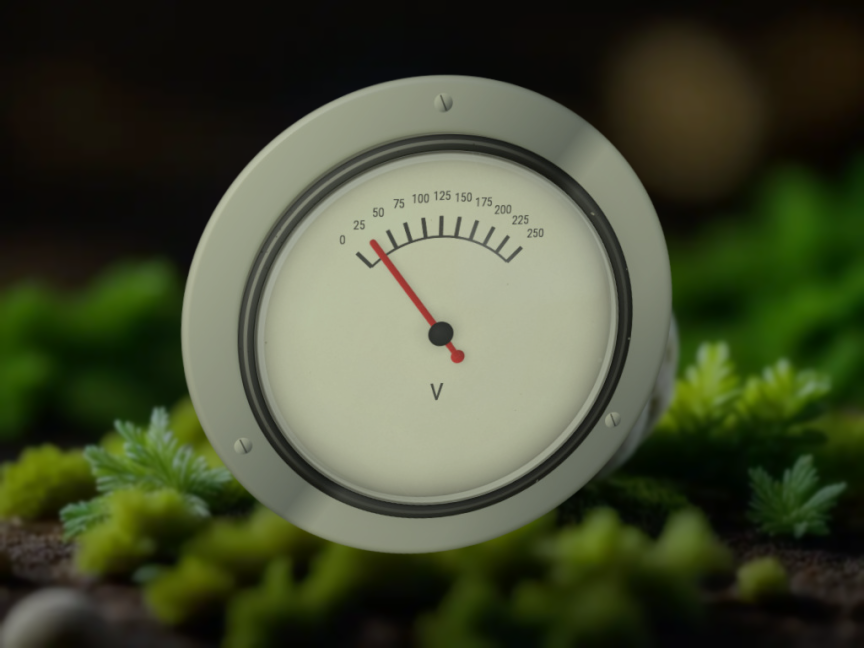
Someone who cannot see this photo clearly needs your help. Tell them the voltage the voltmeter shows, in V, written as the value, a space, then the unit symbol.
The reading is 25 V
